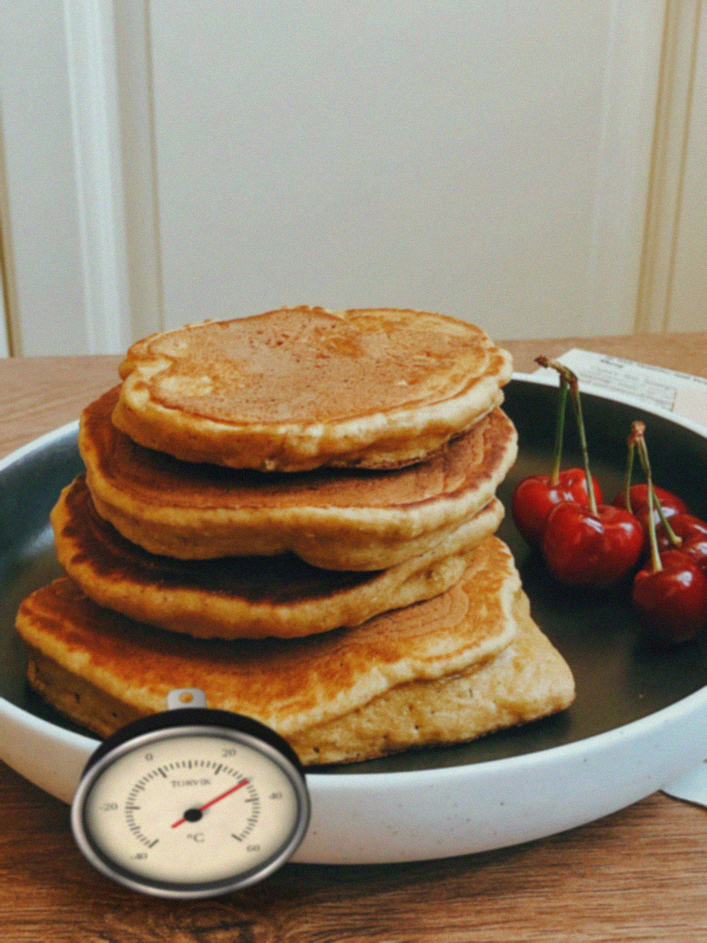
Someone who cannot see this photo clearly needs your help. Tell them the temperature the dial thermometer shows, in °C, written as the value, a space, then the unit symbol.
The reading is 30 °C
